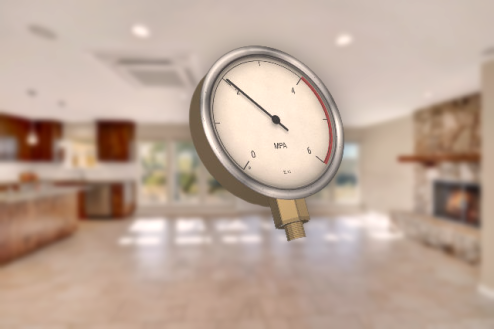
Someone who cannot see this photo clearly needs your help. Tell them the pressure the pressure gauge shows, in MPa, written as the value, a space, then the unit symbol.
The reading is 2 MPa
